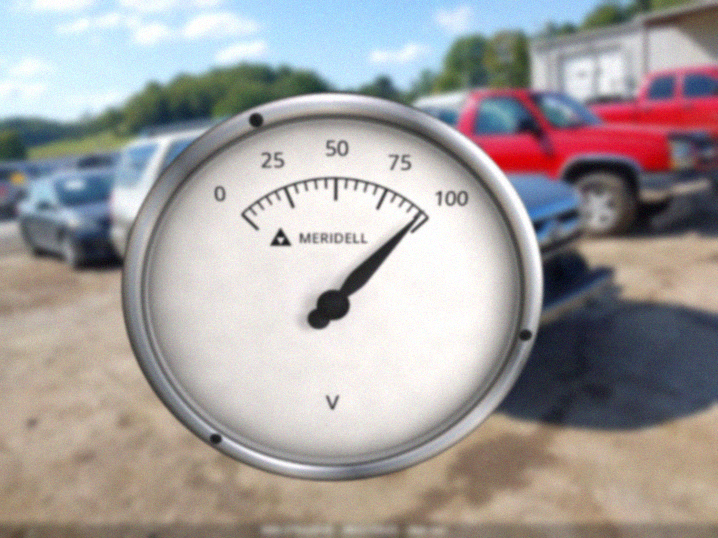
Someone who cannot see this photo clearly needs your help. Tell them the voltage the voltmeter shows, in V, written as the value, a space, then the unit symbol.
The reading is 95 V
